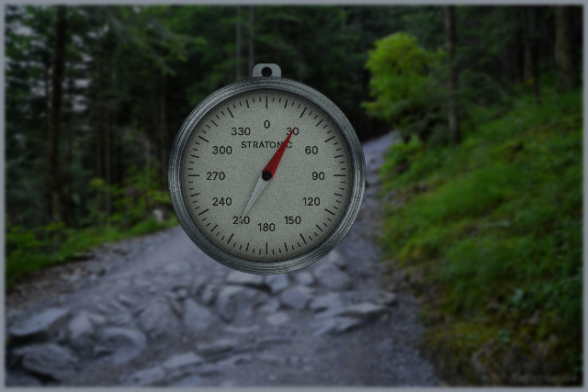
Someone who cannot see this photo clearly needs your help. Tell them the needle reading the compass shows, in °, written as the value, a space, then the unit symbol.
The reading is 30 °
